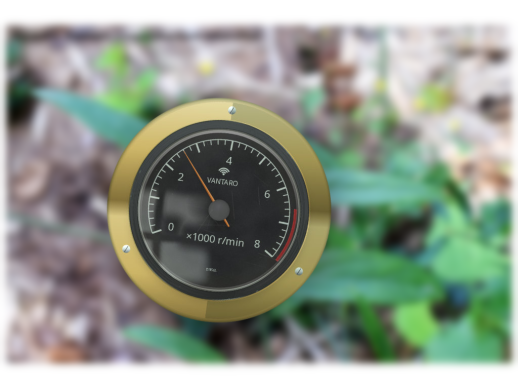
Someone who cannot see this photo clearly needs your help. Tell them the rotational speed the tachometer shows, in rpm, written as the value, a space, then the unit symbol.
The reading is 2600 rpm
